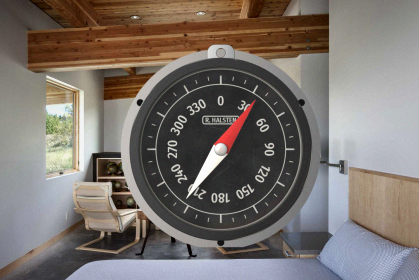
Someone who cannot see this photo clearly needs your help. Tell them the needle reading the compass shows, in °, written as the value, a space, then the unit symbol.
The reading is 35 °
